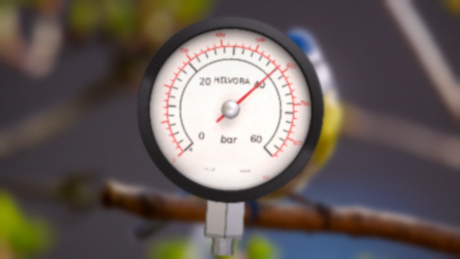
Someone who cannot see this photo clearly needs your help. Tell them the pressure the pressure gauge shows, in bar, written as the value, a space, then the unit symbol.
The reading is 40 bar
